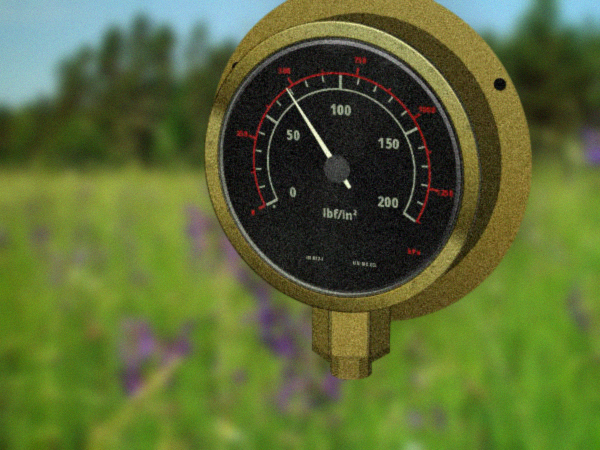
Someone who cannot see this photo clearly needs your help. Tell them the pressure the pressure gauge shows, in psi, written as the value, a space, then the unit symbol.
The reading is 70 psi
